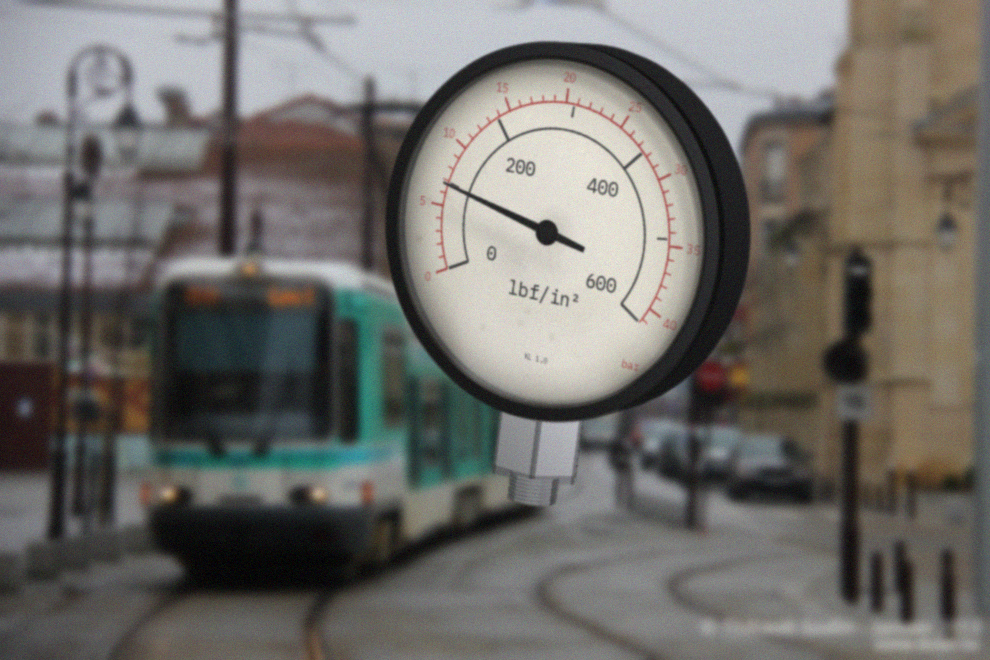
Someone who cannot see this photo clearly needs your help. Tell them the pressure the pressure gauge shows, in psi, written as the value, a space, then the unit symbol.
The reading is 100 psi
